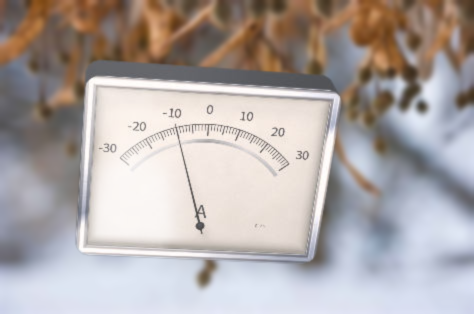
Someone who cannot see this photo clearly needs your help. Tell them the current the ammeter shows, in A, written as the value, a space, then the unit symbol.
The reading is -10 A
